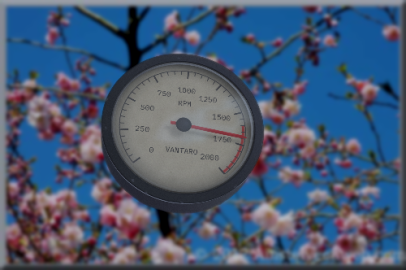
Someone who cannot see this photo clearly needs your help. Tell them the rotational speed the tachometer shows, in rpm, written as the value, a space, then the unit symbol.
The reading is 1700 rpm
